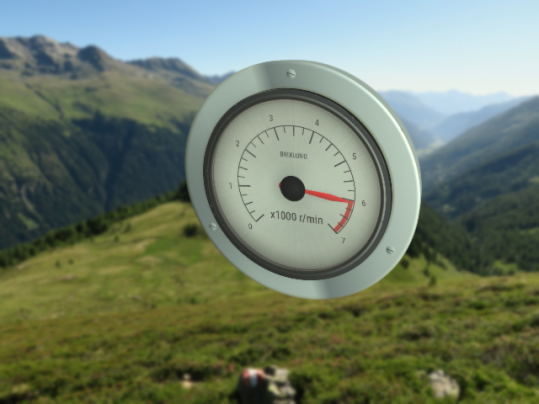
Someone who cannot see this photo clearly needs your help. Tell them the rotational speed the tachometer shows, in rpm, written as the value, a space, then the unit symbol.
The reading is 6000 rpm
